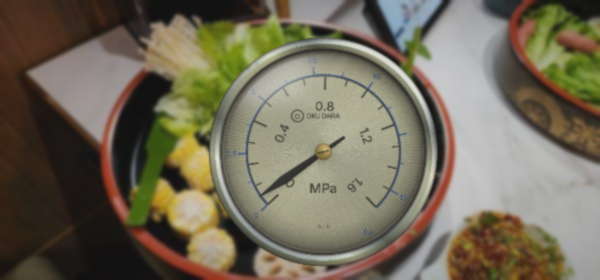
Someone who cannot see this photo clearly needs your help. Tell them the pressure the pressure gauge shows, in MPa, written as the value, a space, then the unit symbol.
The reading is 0.05 MPa
